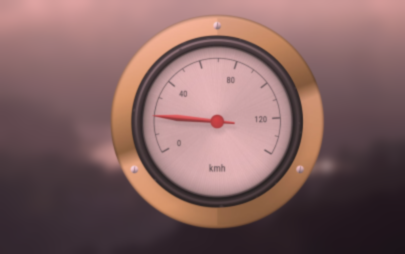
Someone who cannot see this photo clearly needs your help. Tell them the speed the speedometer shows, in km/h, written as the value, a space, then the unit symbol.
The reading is 20 km/h
